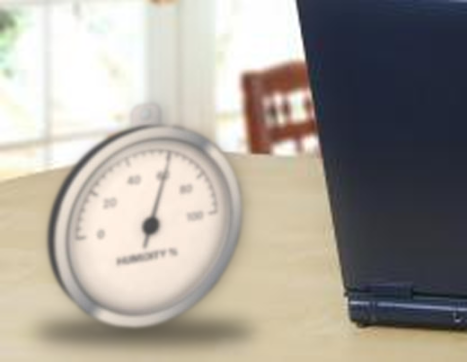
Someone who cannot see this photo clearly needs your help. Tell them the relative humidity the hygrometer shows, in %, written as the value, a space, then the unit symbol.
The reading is 60 %
